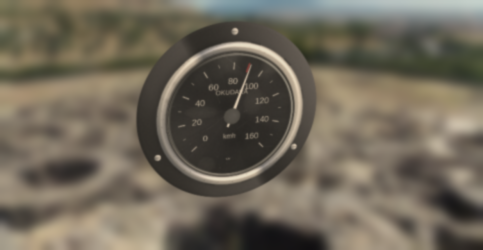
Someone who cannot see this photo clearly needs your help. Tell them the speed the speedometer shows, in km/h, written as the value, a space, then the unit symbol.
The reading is 90 km/h
